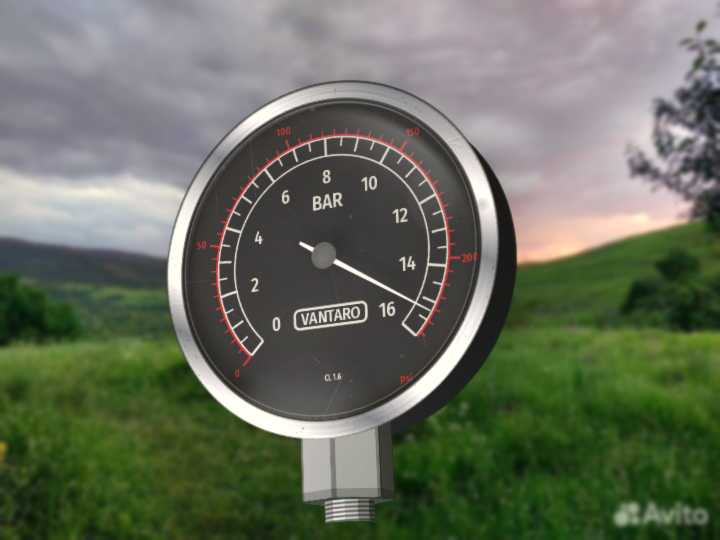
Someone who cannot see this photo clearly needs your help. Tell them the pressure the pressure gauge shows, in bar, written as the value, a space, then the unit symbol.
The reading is 15.25 bar
